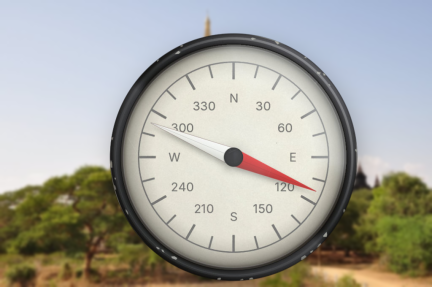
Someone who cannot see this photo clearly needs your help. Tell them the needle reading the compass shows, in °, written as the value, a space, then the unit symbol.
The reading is 112.5 °
